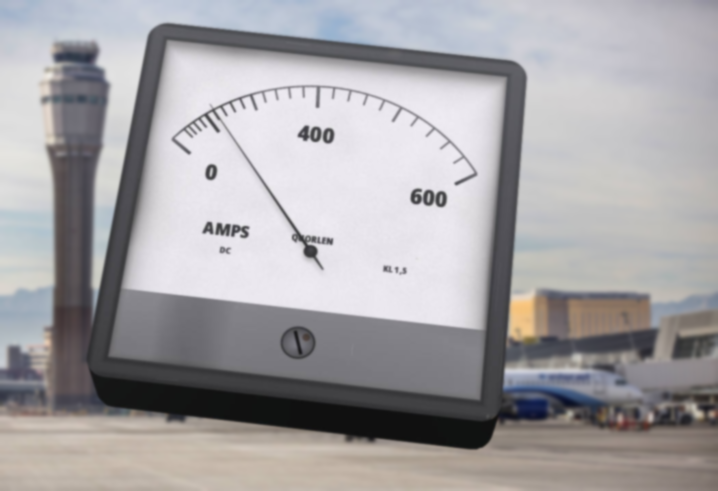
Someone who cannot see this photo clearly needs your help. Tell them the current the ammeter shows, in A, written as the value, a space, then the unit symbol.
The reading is 220 A
